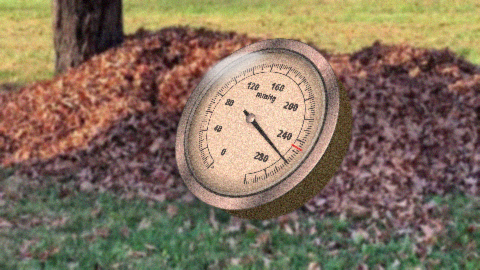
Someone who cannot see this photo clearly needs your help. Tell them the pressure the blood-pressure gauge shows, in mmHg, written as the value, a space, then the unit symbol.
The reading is 260 mmHg
